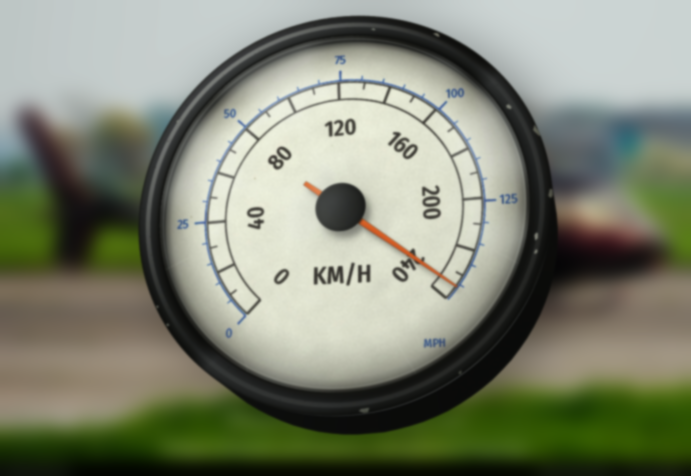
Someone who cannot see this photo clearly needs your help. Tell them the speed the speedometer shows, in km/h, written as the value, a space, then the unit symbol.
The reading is 235 km/h
